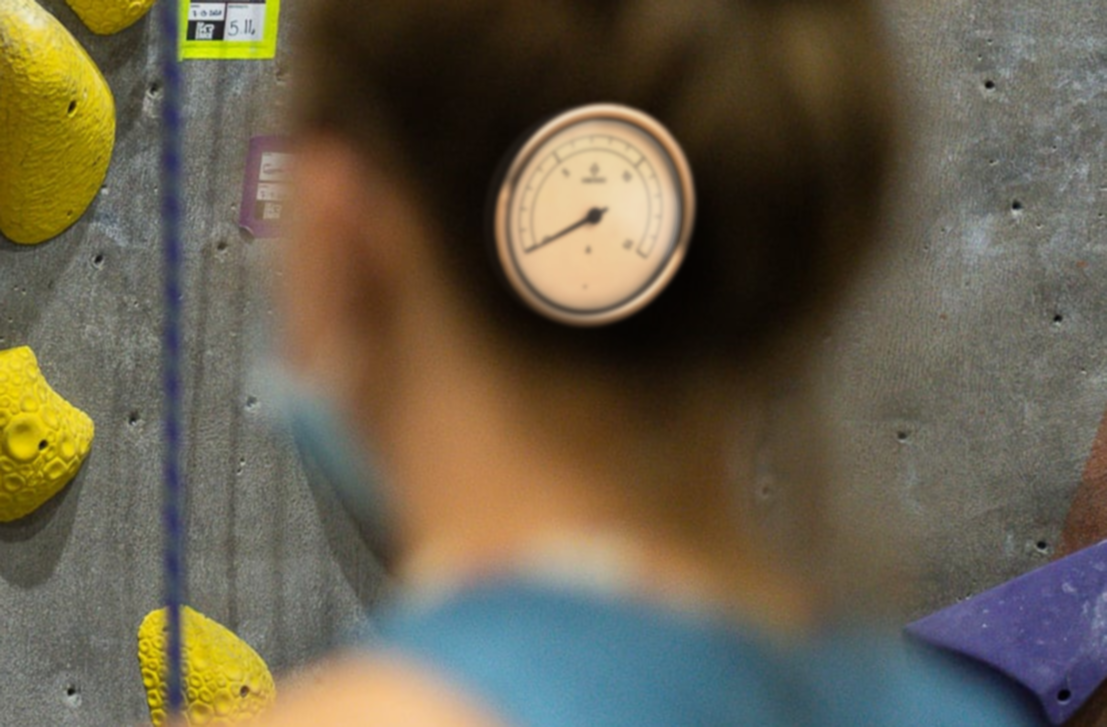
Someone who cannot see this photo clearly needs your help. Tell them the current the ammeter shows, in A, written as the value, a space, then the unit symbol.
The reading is 0 A
